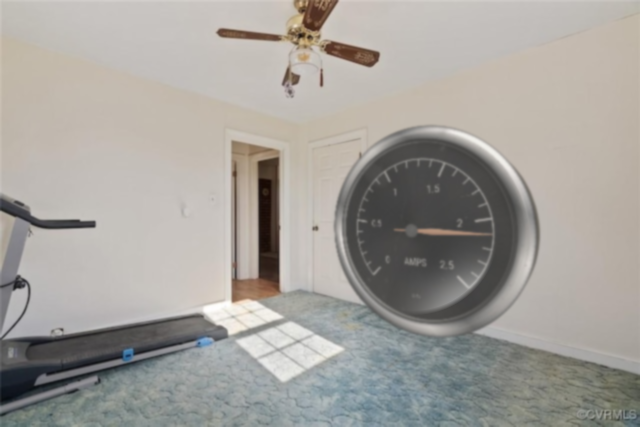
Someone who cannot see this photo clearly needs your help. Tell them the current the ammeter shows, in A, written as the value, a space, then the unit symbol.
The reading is 2.1 A
